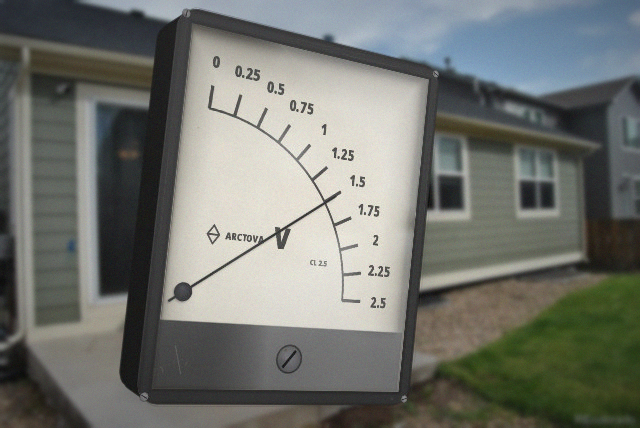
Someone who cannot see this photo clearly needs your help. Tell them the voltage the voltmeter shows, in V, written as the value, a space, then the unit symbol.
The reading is 1.5 V
